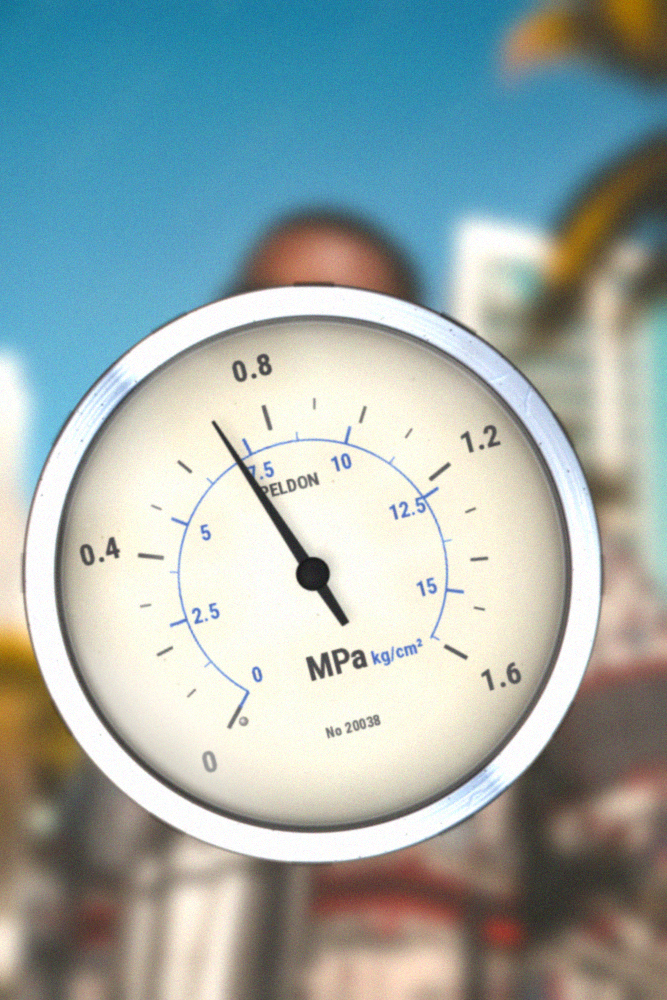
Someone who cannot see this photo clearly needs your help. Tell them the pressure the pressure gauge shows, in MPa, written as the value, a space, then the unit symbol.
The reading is 0.7 MPa
